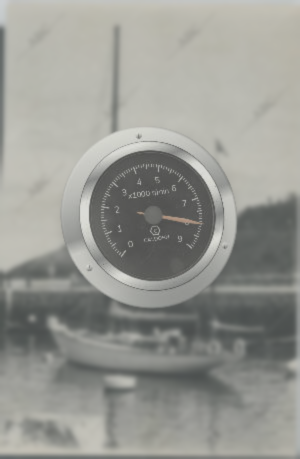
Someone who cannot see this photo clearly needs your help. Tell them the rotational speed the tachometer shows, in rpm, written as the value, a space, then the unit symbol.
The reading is 8000 rpm
